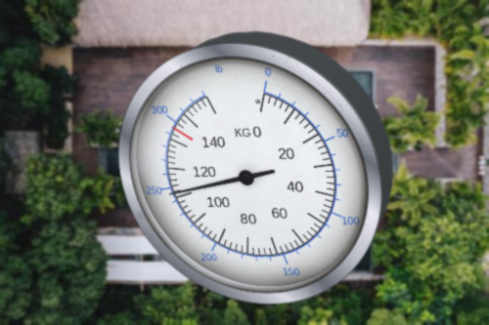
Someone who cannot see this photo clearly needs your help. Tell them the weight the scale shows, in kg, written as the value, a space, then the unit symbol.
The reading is 112 kg
